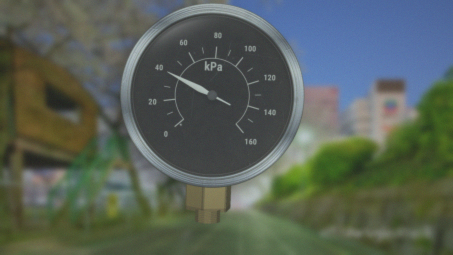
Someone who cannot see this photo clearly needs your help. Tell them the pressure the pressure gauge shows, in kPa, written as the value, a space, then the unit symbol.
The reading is 40 kPa
